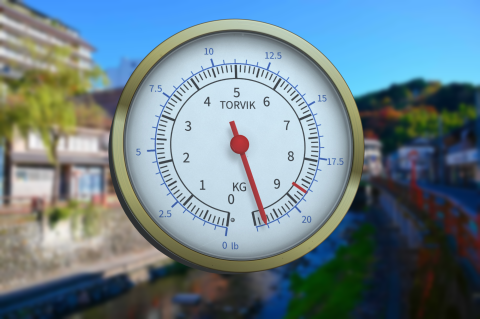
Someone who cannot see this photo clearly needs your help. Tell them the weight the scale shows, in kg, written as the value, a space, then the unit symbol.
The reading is 9.8 kg
